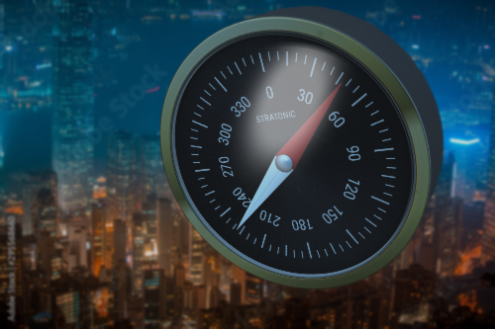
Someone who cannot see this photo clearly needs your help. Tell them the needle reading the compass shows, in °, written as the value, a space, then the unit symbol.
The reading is 47.5 °
